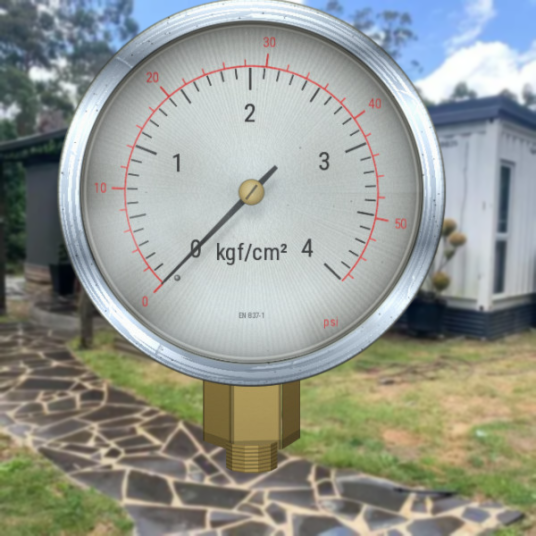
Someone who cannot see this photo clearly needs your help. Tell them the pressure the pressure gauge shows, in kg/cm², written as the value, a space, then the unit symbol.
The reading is 0 kg/cm²
